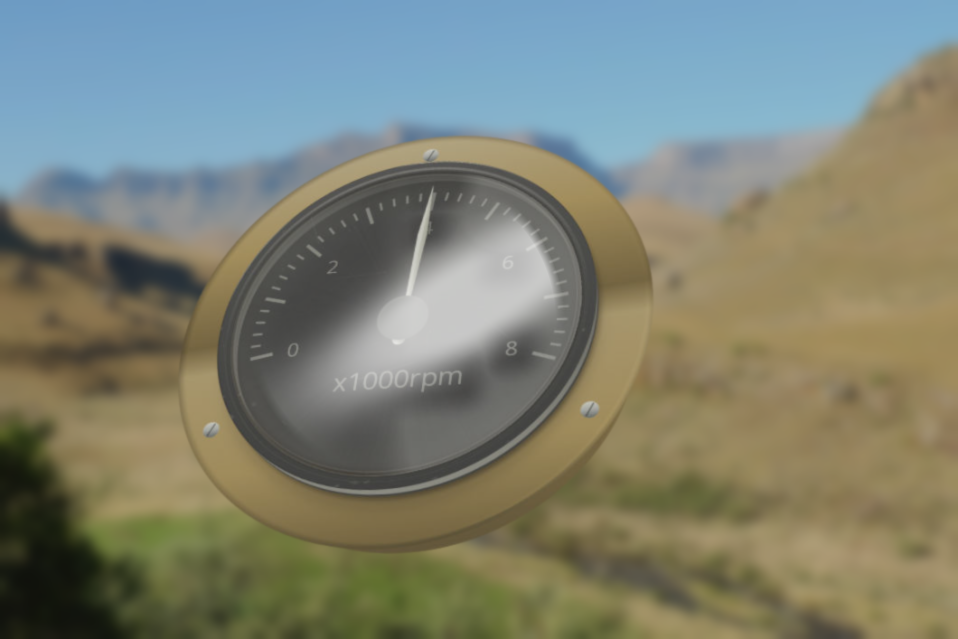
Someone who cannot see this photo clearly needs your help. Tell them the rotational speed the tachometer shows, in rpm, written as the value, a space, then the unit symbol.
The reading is 4000 rpm
